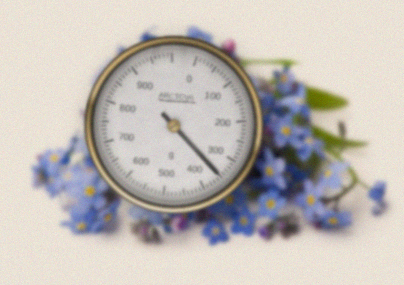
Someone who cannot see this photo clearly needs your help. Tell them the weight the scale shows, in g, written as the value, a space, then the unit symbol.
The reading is 350 g
